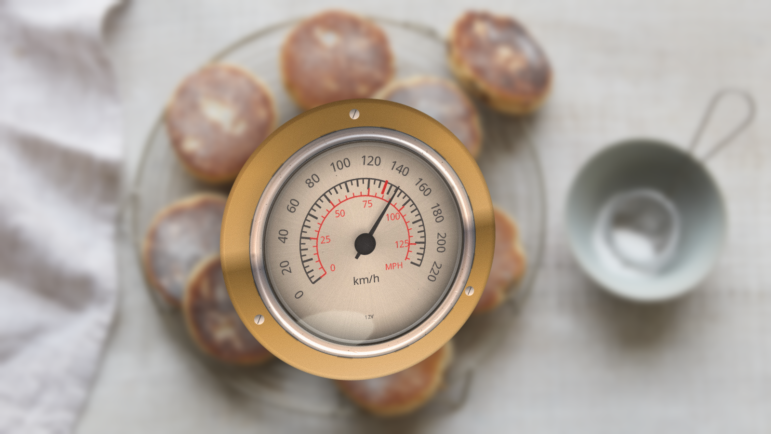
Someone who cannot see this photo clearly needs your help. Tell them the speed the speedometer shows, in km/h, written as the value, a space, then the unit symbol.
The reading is 145 km/h
